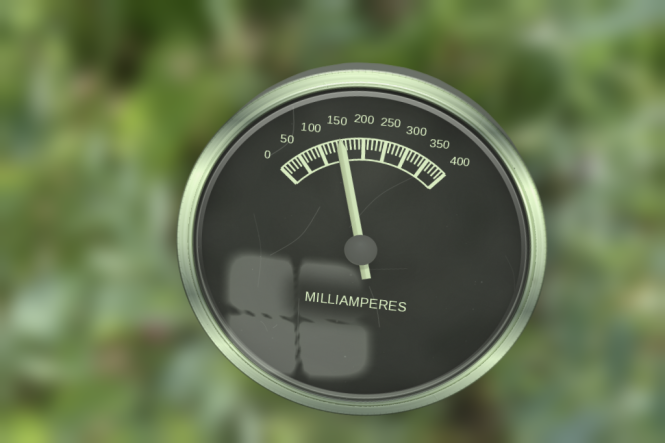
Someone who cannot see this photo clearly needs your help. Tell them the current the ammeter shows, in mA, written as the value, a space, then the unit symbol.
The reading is 150 mA
